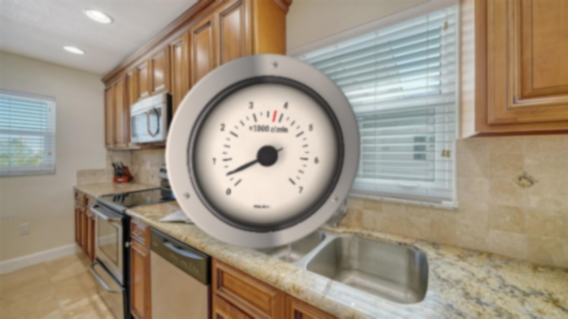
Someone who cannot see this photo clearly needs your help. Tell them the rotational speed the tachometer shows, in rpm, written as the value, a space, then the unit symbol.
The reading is 500 rpm
